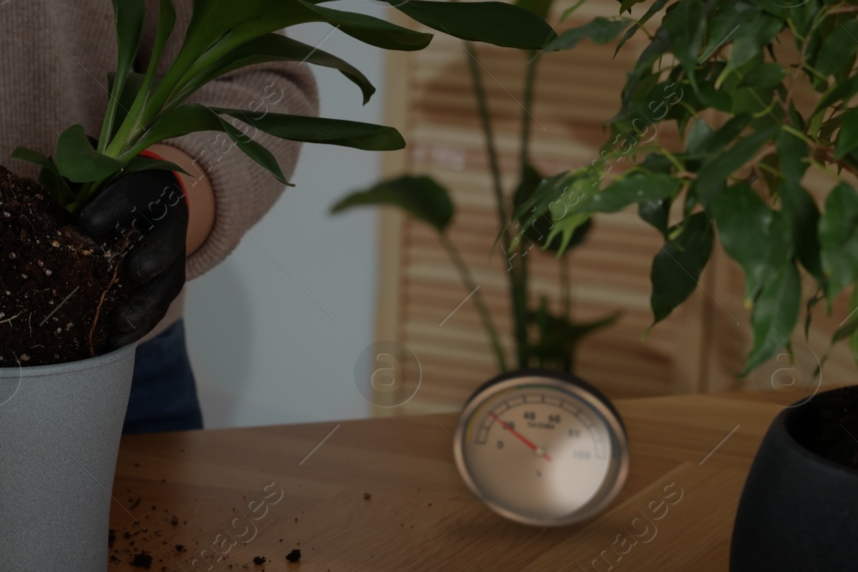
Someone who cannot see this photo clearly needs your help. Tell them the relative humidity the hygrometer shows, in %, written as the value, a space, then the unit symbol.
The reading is 20 %
